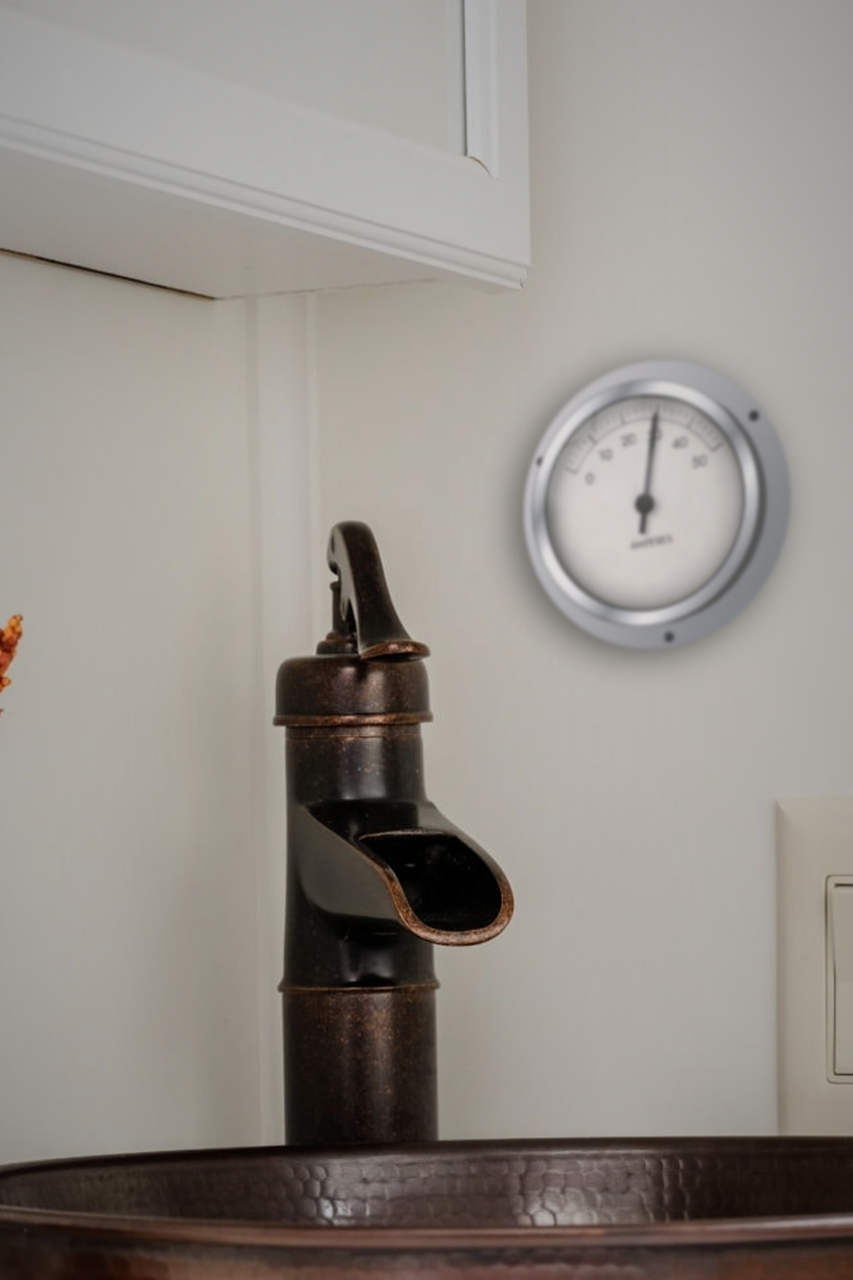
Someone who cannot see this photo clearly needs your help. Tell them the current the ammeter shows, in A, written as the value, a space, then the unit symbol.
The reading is 30 A
